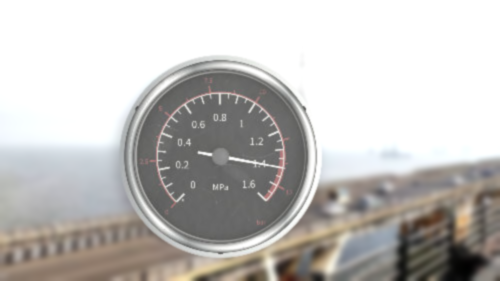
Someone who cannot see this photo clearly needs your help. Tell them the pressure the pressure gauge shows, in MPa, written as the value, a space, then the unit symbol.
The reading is 1.4 MPa
